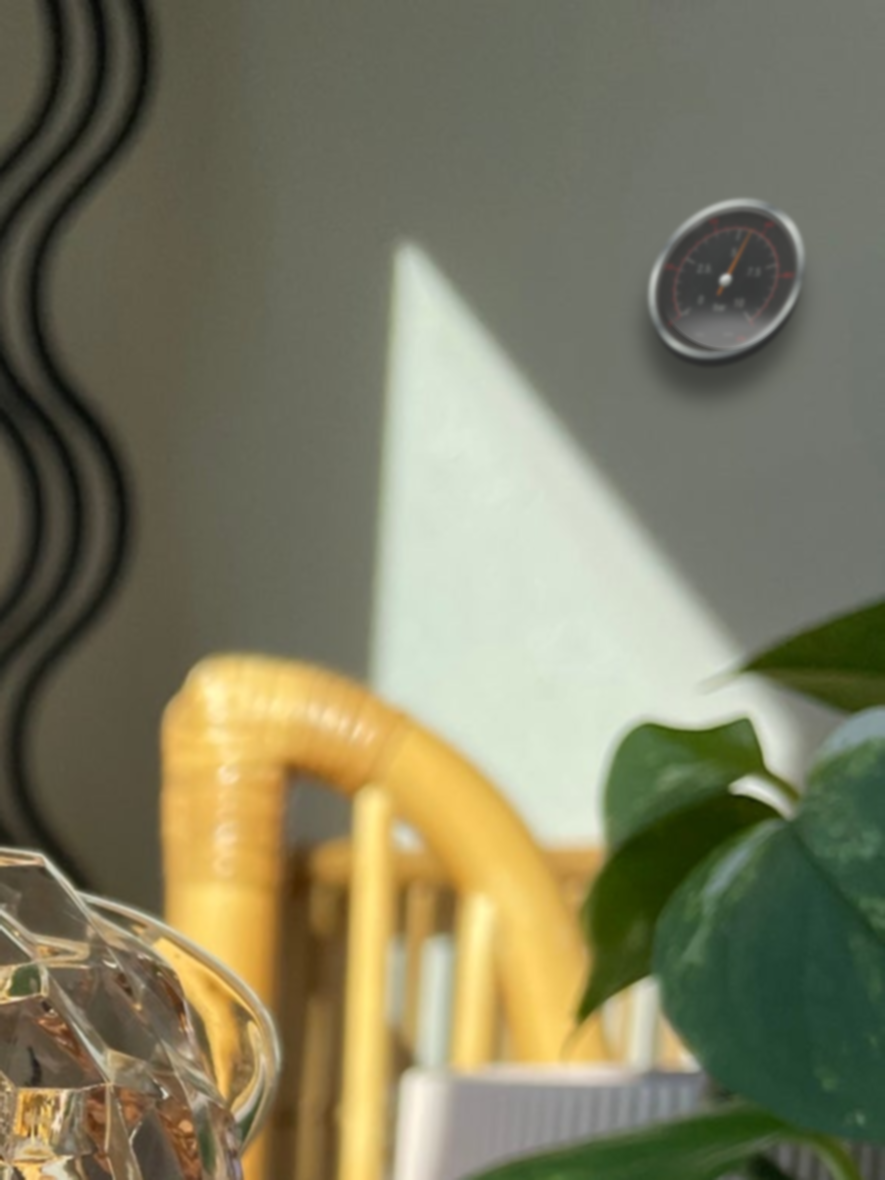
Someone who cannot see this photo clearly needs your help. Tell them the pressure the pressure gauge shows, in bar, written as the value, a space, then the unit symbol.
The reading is 5.5 bar
